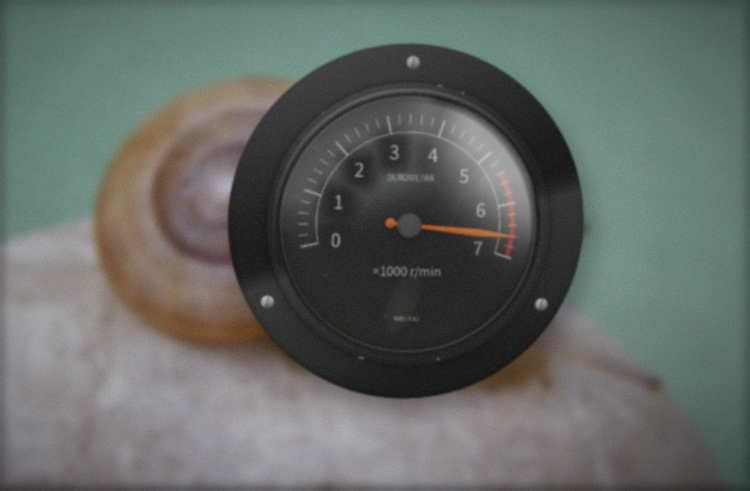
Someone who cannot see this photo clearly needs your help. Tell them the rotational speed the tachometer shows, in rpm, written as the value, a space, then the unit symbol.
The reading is 6600 rpm
